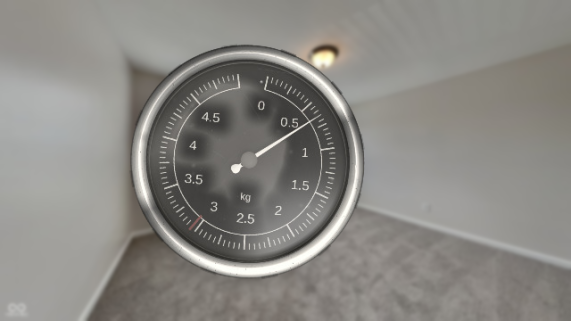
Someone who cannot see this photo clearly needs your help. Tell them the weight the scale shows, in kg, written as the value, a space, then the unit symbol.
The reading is 0.65 kg
